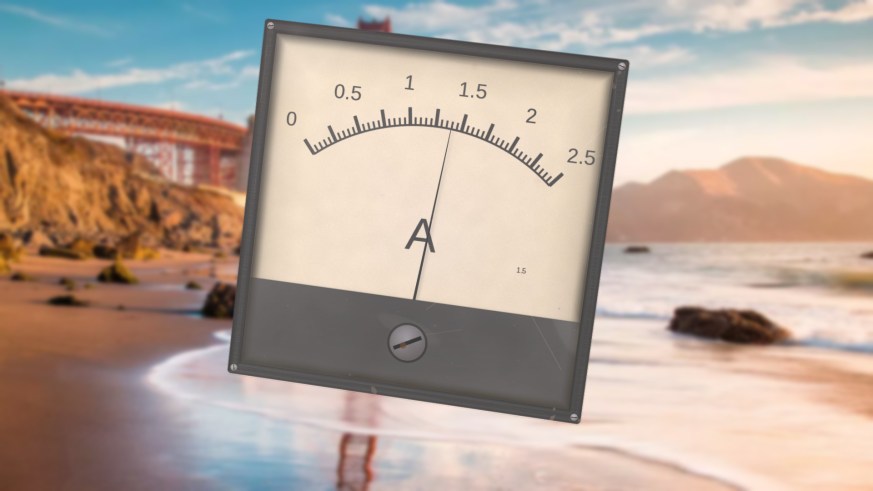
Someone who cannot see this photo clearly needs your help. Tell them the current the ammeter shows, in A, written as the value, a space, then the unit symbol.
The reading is 1.4 A
